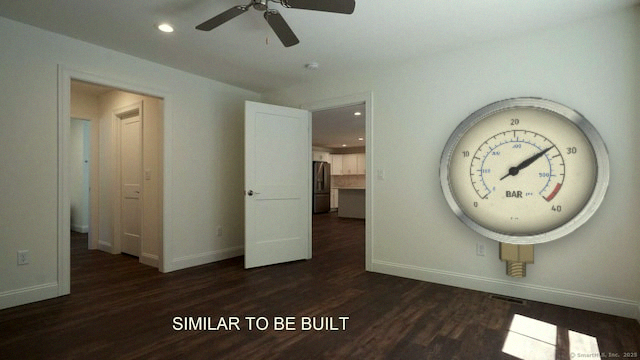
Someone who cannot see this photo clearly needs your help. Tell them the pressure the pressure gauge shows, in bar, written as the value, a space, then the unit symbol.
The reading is 28 bar
